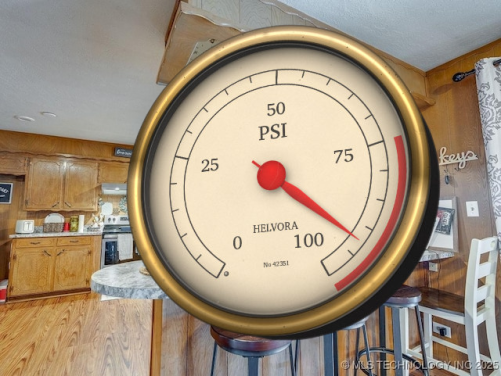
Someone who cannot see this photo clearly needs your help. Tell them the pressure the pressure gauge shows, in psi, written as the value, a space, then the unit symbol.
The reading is 92.5 psi
